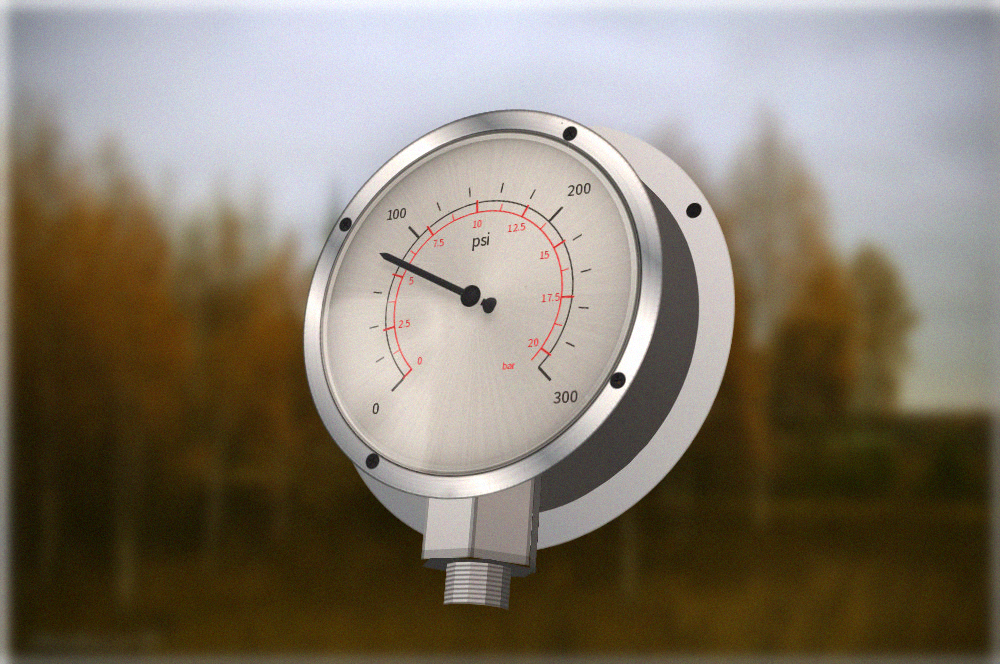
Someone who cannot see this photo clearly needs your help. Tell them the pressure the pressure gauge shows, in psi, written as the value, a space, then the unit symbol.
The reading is 80 psi
